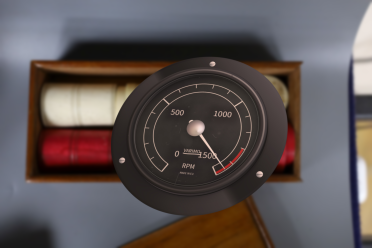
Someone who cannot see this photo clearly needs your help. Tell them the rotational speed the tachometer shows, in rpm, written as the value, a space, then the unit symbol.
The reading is 1450 rpm
